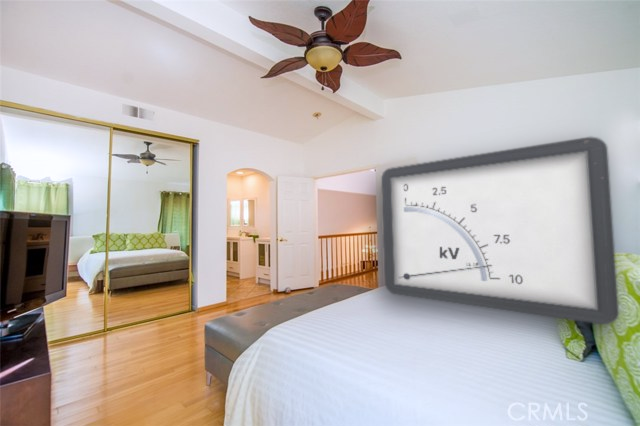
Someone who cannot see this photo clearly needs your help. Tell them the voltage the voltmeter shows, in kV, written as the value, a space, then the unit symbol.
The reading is 9 kV
